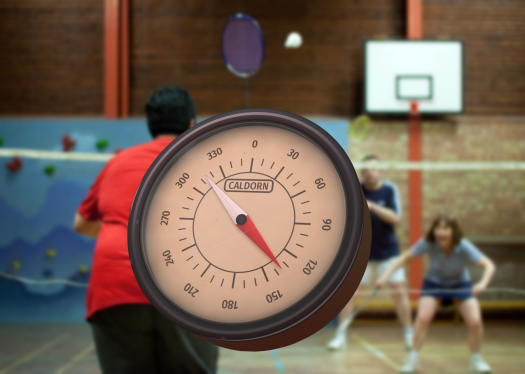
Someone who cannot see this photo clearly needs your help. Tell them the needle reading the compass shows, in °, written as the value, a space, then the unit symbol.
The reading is 135 °
